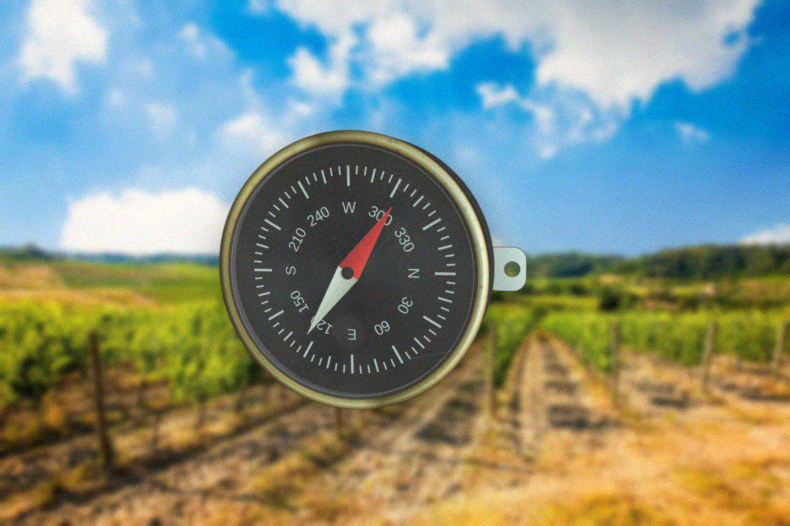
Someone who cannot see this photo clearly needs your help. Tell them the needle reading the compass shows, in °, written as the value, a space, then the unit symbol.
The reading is 305 °
